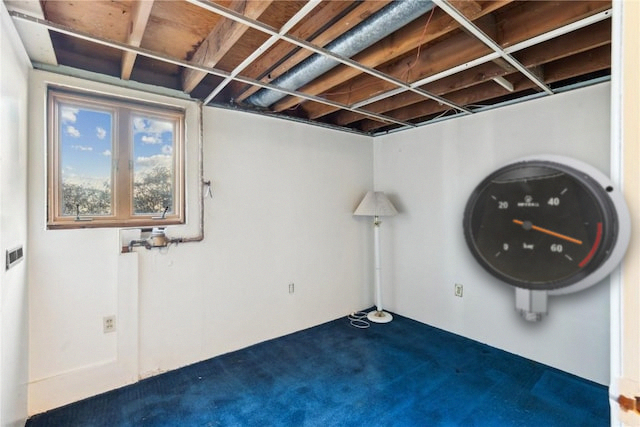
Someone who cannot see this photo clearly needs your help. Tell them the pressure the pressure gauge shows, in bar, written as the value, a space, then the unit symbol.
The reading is 55 bar
